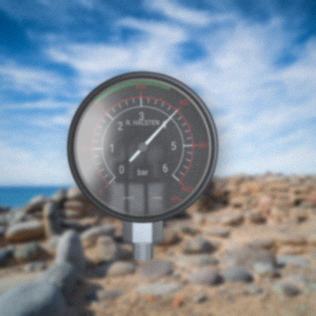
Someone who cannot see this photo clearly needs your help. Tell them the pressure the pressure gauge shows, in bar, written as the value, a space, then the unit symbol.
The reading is 4 bar
